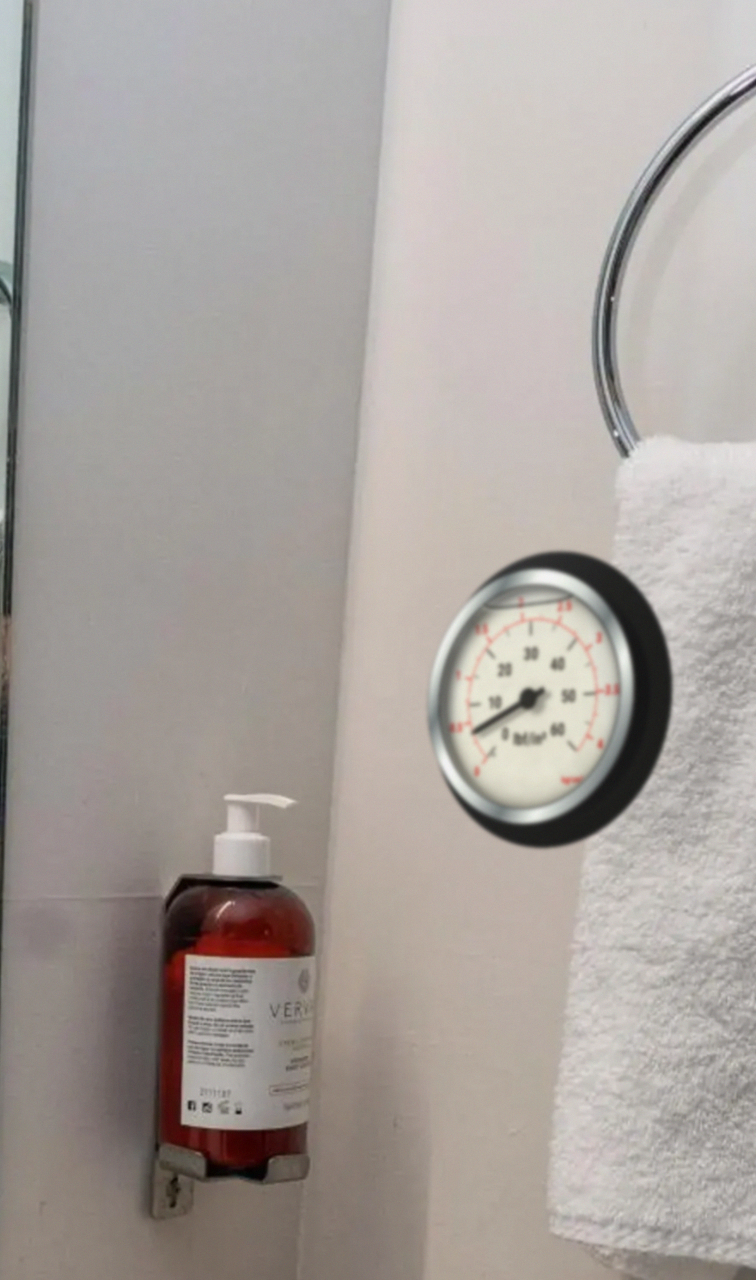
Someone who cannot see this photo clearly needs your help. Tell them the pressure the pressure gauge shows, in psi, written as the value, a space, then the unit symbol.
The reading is 5 psi
